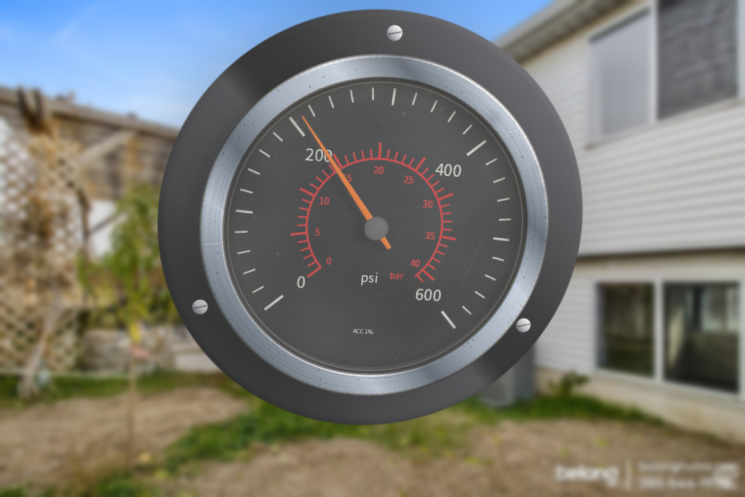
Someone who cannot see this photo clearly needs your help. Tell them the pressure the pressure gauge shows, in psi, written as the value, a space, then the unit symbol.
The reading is 210 psi
